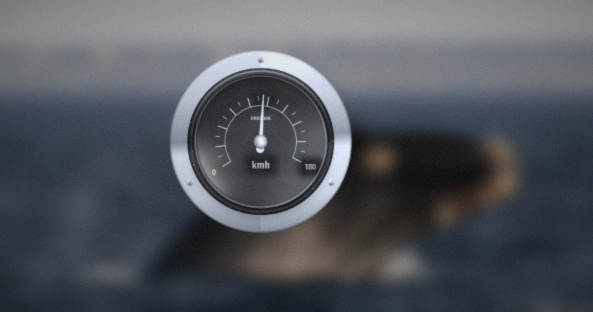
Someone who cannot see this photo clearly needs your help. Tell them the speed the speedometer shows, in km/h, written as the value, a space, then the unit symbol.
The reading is 95 km/h
